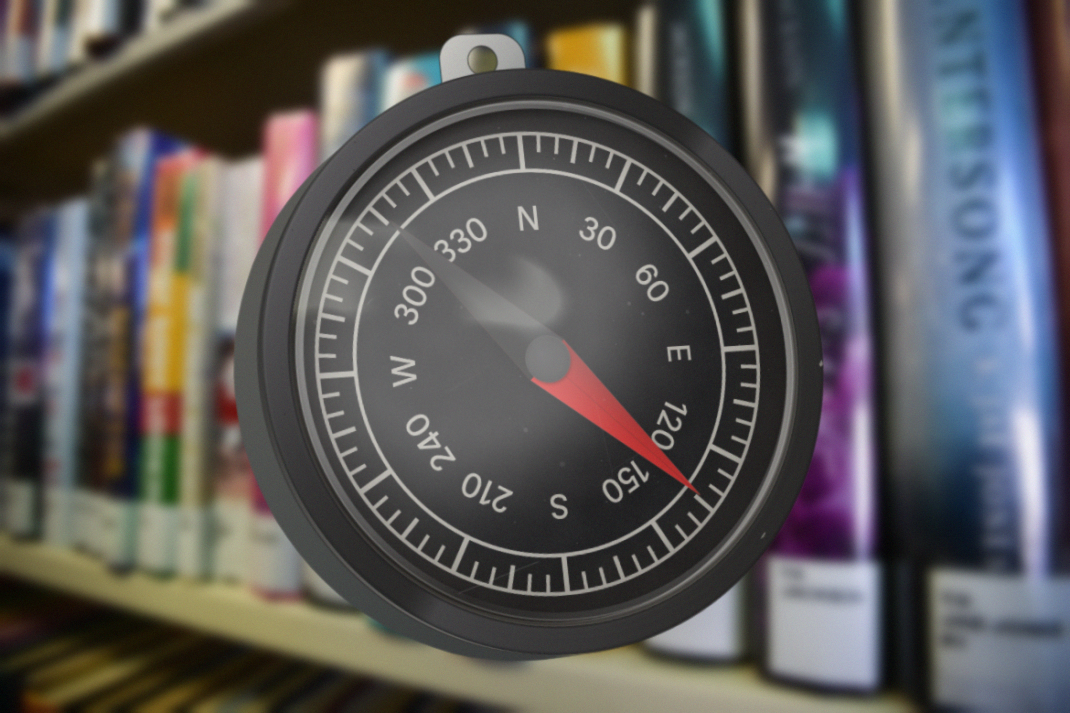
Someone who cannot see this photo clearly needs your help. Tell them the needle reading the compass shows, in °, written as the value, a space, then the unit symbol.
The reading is 135 °
